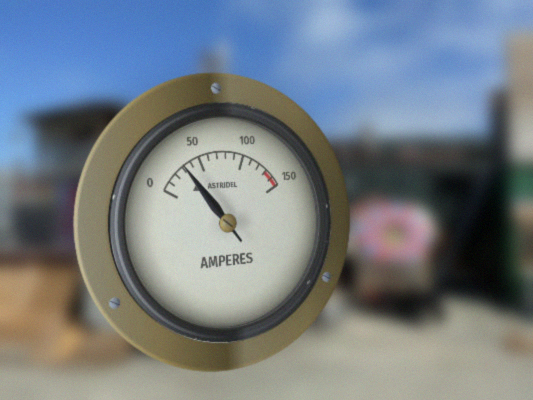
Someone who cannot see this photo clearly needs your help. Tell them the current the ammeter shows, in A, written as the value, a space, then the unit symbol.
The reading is 30 A
